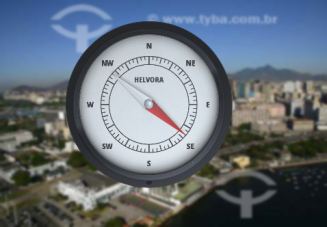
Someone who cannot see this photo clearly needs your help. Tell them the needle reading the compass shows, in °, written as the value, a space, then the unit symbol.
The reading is 130 °
